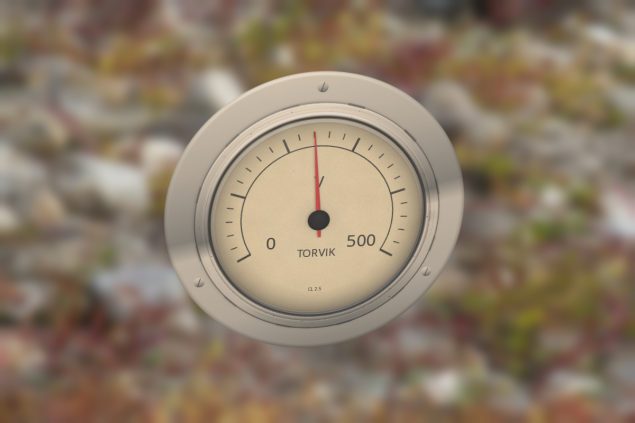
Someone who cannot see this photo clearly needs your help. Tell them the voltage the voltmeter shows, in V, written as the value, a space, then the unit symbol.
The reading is 240 V
